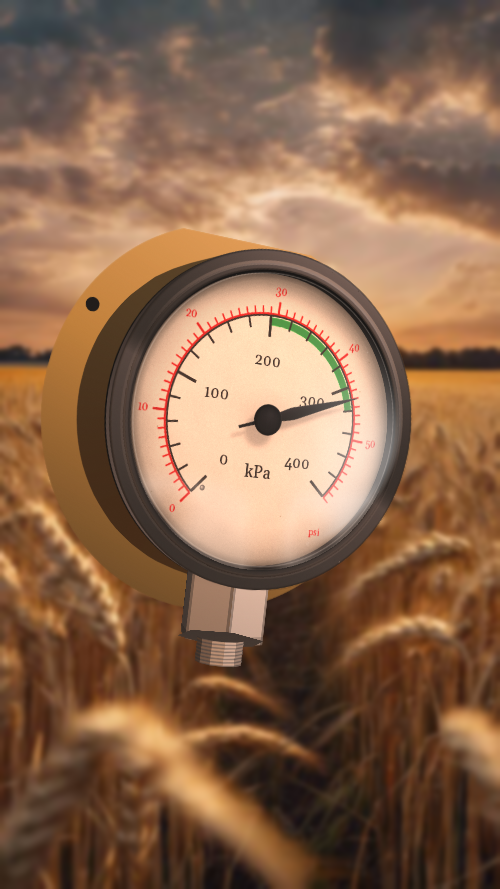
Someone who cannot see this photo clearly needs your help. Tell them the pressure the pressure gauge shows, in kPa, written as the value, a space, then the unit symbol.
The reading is 310 kPa
